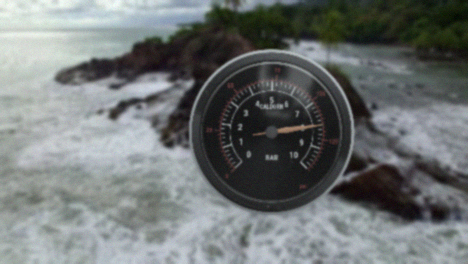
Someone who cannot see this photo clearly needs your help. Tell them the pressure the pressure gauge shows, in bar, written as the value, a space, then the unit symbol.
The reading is 8 bar
